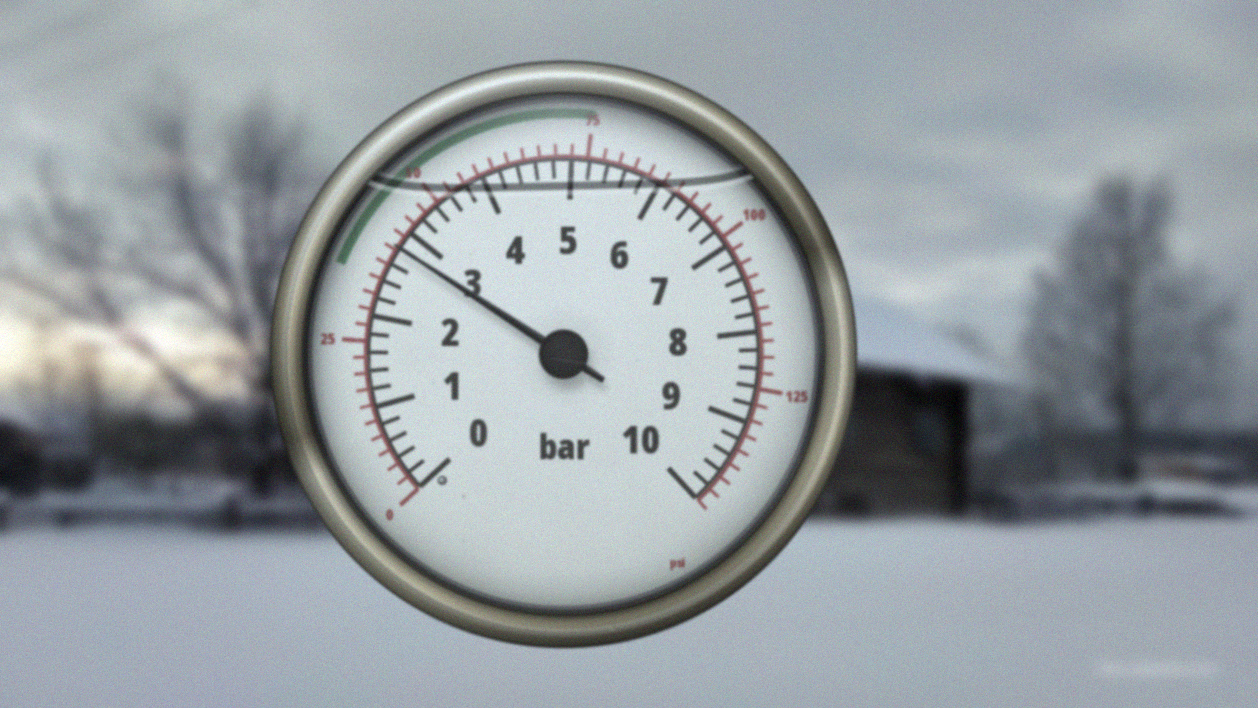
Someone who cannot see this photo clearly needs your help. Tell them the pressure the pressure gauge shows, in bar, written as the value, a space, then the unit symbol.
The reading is 2.8 bar
